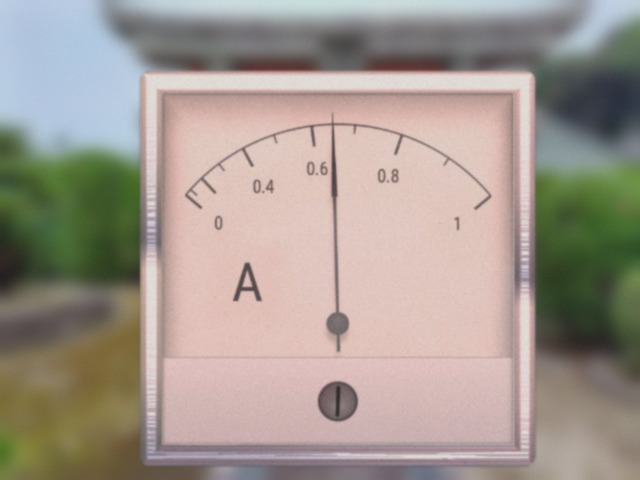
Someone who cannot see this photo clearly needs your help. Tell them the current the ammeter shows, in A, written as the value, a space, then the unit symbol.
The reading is 0.65 A
